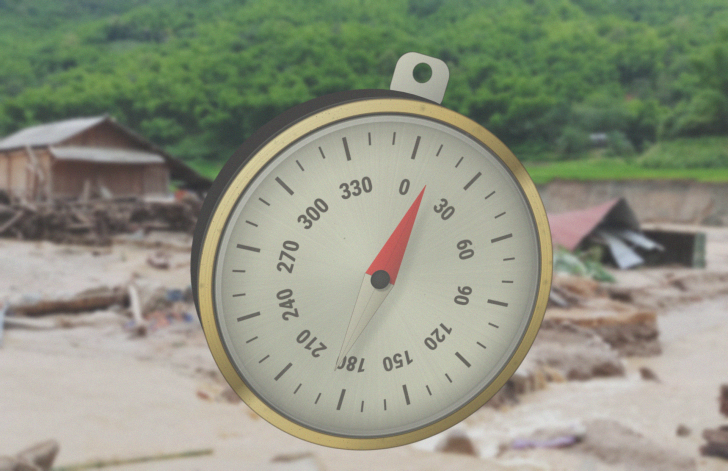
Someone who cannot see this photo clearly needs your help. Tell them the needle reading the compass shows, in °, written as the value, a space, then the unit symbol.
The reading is 10 °
